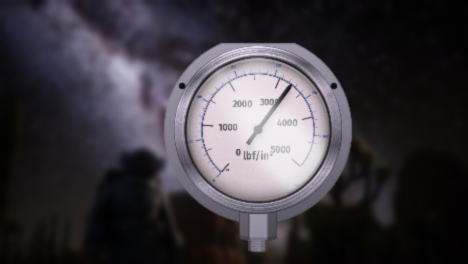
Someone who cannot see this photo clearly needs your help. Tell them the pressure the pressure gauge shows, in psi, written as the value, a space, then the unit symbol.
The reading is 3250 psi
